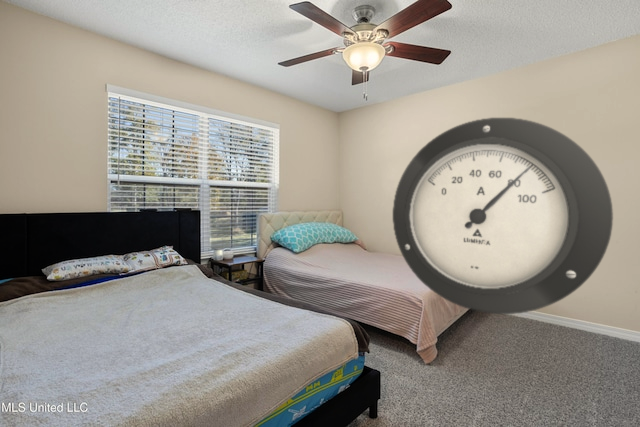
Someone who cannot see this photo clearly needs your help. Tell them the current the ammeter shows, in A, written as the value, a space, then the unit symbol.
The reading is 80 A
